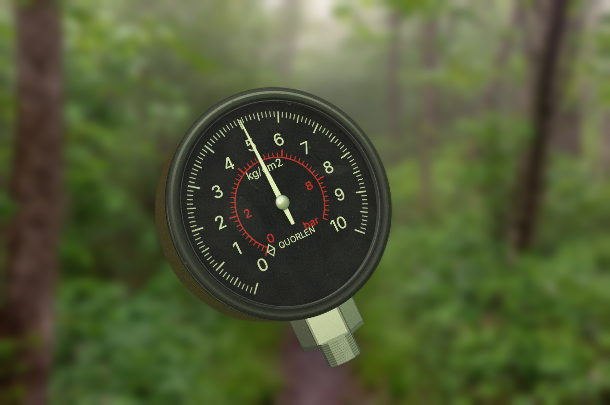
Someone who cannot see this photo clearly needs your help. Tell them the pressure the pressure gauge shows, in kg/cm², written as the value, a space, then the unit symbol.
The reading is 5 kg/cm²
